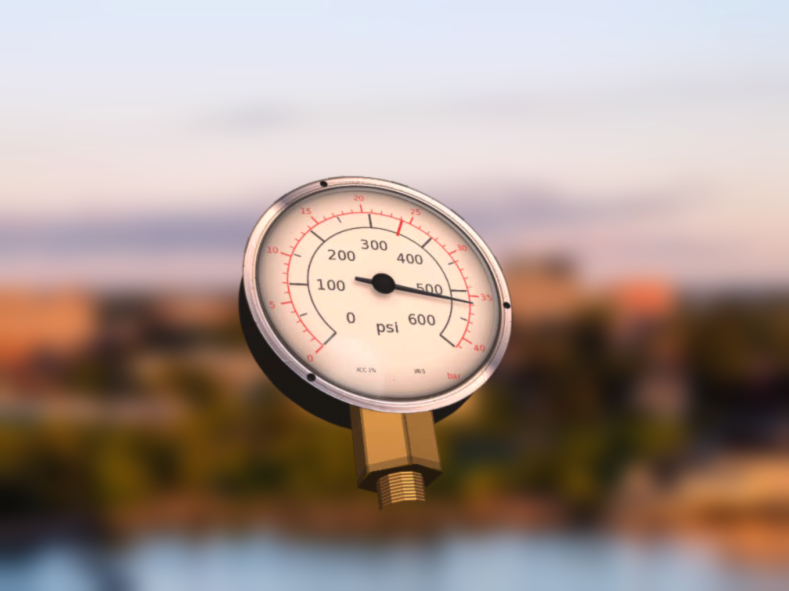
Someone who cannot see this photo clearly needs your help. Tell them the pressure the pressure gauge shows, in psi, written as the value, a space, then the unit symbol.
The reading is 525 psi
